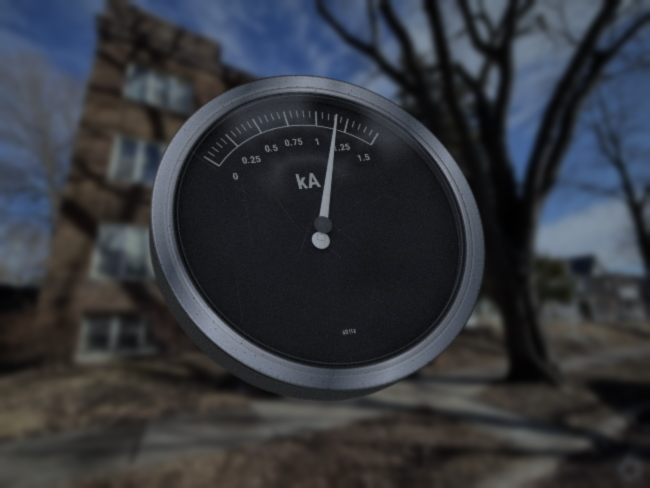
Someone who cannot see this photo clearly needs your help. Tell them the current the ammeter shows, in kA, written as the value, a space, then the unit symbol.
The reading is 1.15 kA
